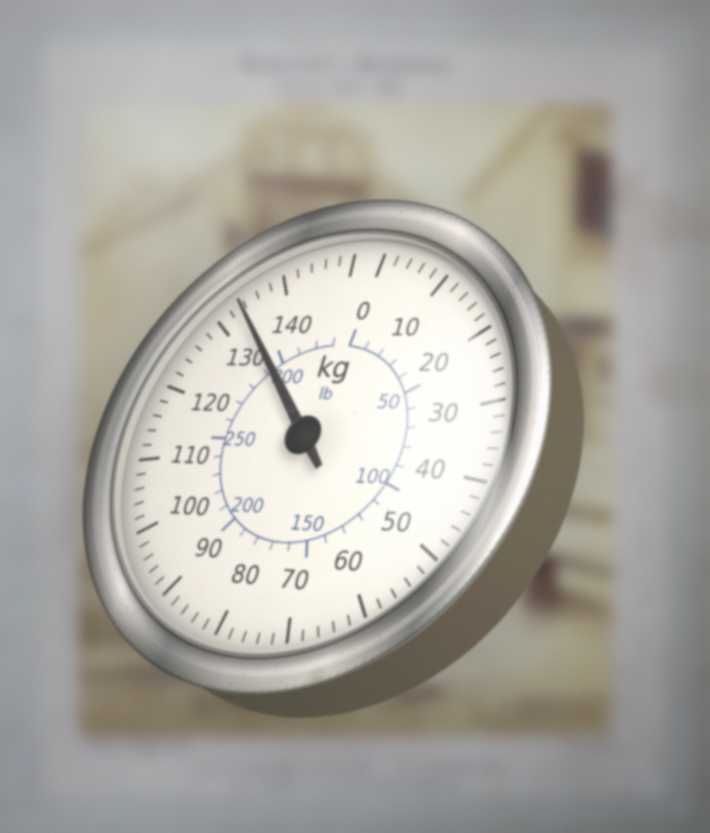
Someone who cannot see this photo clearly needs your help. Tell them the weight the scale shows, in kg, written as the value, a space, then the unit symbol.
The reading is 134 kg
